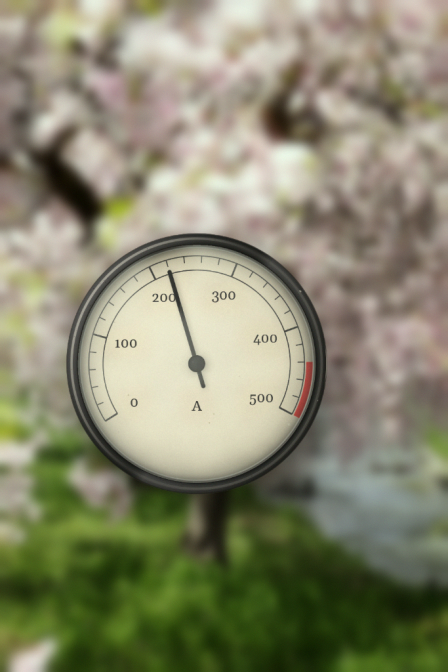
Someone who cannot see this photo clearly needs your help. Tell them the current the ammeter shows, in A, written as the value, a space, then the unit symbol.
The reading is 220 A
